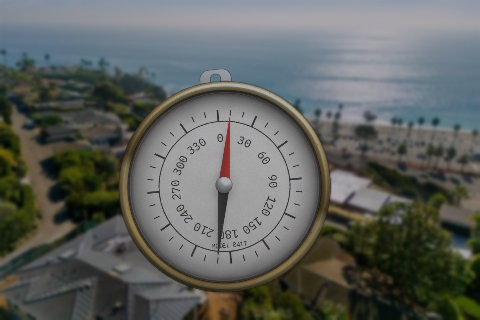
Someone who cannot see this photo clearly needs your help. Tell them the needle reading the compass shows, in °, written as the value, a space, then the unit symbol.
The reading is 10 °
